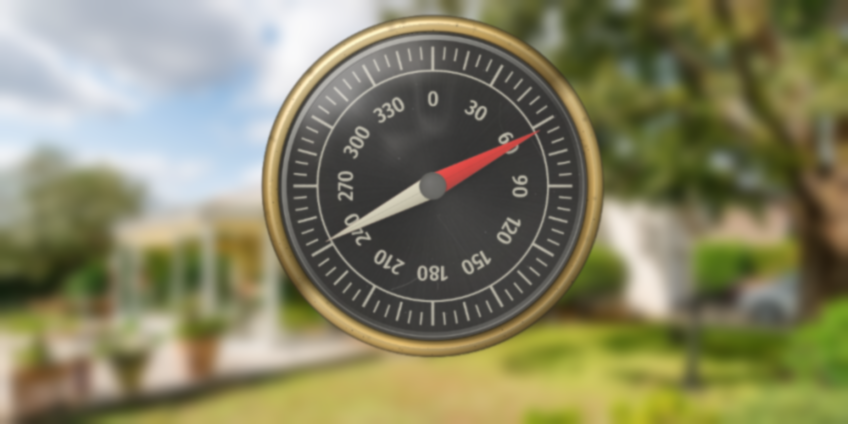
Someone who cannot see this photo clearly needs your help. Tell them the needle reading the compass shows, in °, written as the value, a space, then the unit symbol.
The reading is 62.5 °
